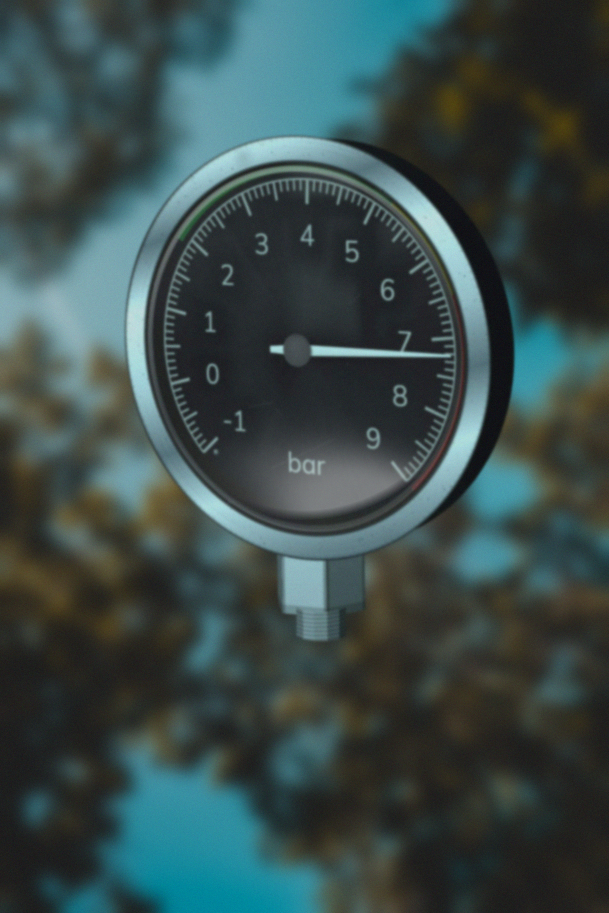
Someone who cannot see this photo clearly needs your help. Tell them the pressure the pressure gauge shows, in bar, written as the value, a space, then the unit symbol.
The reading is 7.2 bar
